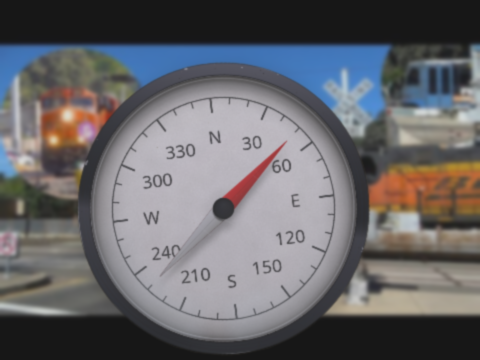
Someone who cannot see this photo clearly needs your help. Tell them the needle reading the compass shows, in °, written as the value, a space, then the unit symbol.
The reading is 50 °
